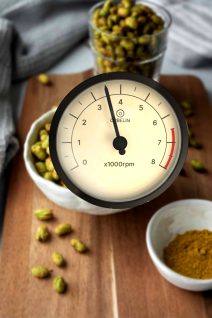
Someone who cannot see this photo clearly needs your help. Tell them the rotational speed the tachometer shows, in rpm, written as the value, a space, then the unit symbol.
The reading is 3500 rpm
